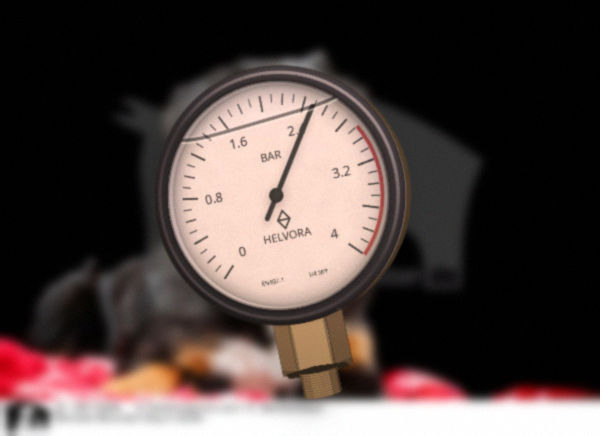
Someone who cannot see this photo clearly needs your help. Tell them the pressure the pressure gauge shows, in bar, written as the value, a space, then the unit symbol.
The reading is 2.5 bar
